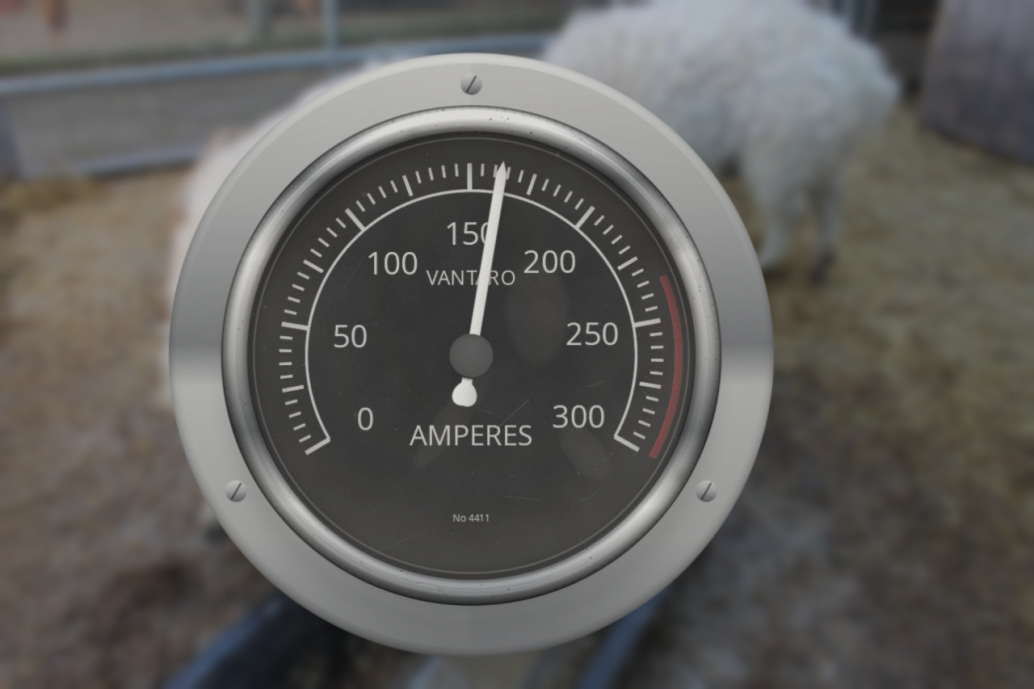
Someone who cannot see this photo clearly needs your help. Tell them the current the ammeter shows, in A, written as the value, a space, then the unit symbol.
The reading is 162.5 A
